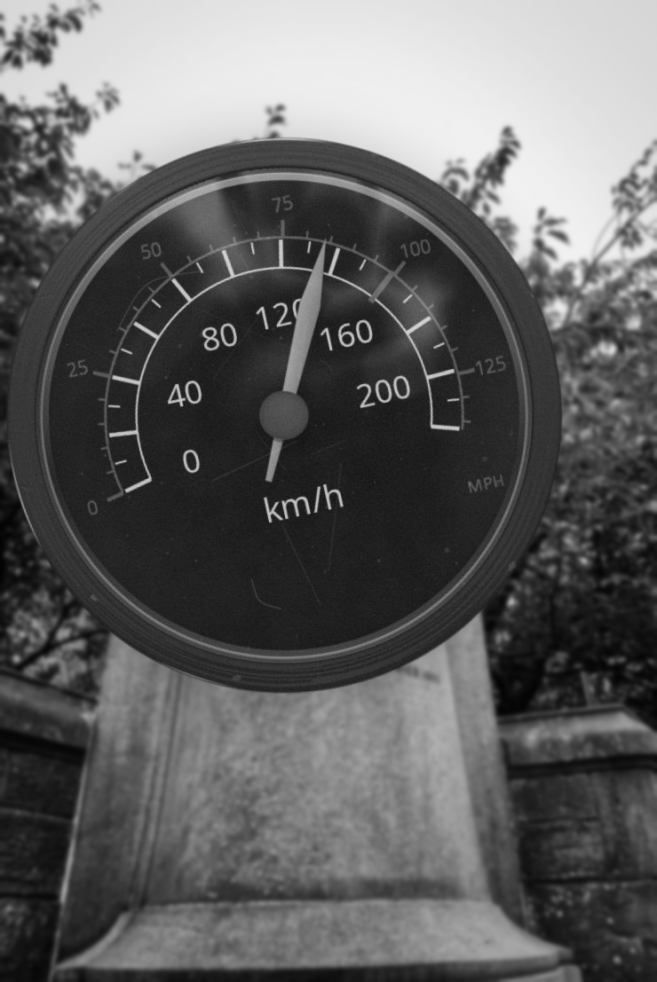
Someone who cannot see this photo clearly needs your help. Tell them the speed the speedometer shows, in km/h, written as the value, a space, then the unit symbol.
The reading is 135 km/h
